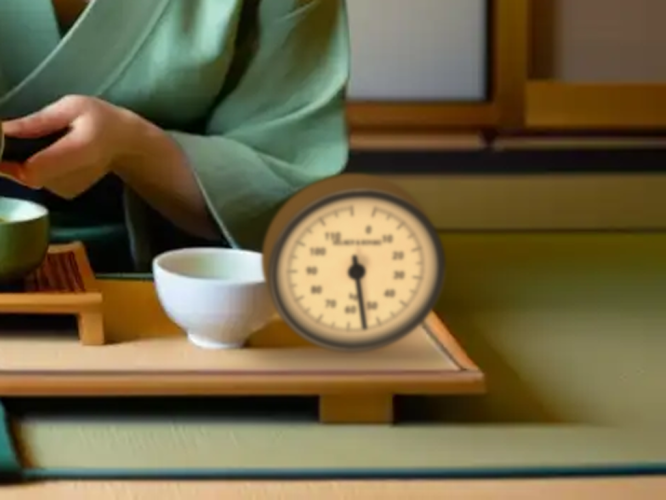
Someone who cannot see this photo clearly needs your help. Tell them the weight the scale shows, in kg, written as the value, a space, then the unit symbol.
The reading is 55 kg
